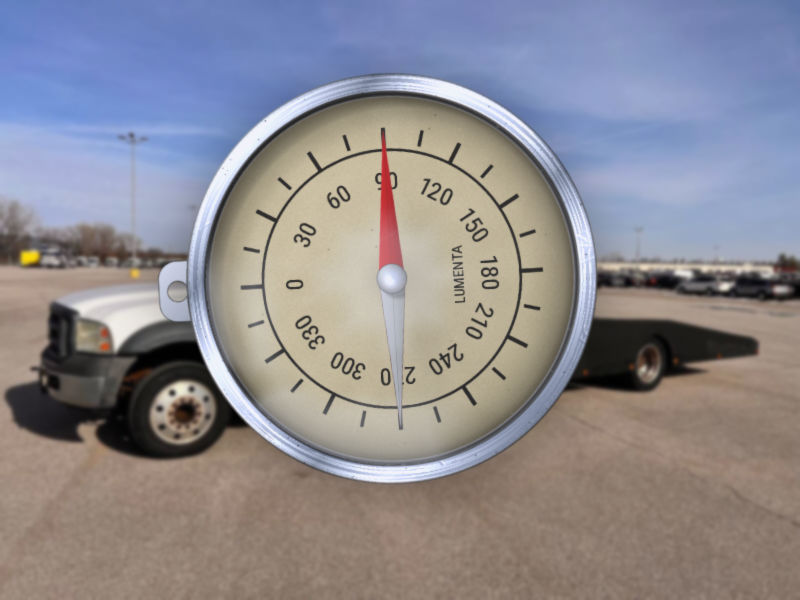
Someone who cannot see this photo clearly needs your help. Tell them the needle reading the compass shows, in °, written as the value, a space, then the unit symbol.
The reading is 90 °
